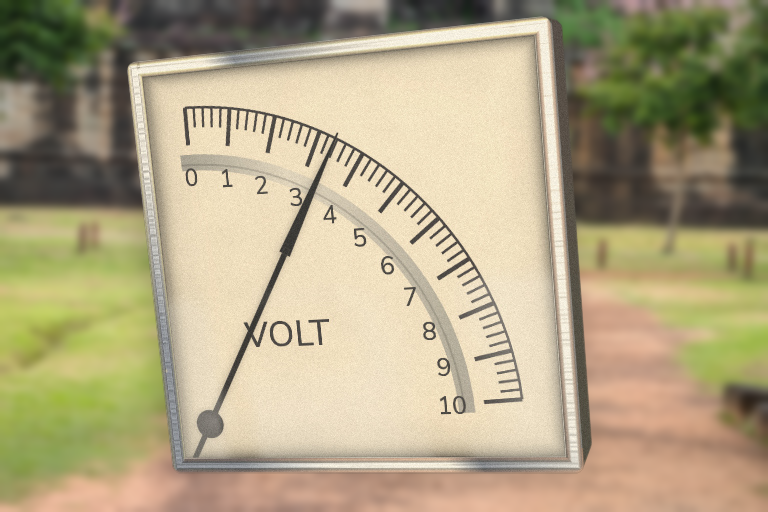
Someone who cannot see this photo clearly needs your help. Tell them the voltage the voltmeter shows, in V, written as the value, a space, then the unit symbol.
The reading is 3.4 V
